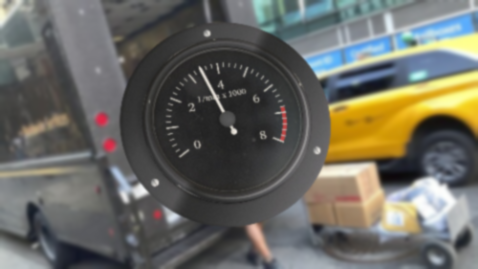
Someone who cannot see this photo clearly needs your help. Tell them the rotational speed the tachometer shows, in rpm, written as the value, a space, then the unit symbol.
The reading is 3400 rpm
